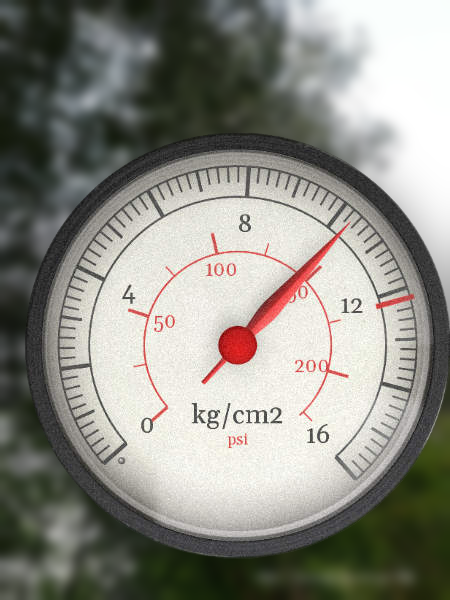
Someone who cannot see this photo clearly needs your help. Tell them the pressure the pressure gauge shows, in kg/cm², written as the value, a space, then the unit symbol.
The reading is 10.3 kg/cm²
